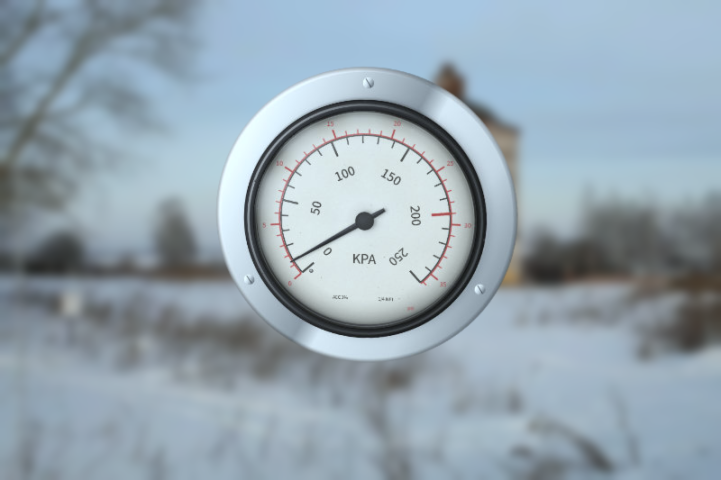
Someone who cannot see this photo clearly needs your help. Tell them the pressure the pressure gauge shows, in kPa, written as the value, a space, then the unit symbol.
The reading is 10 kPa
